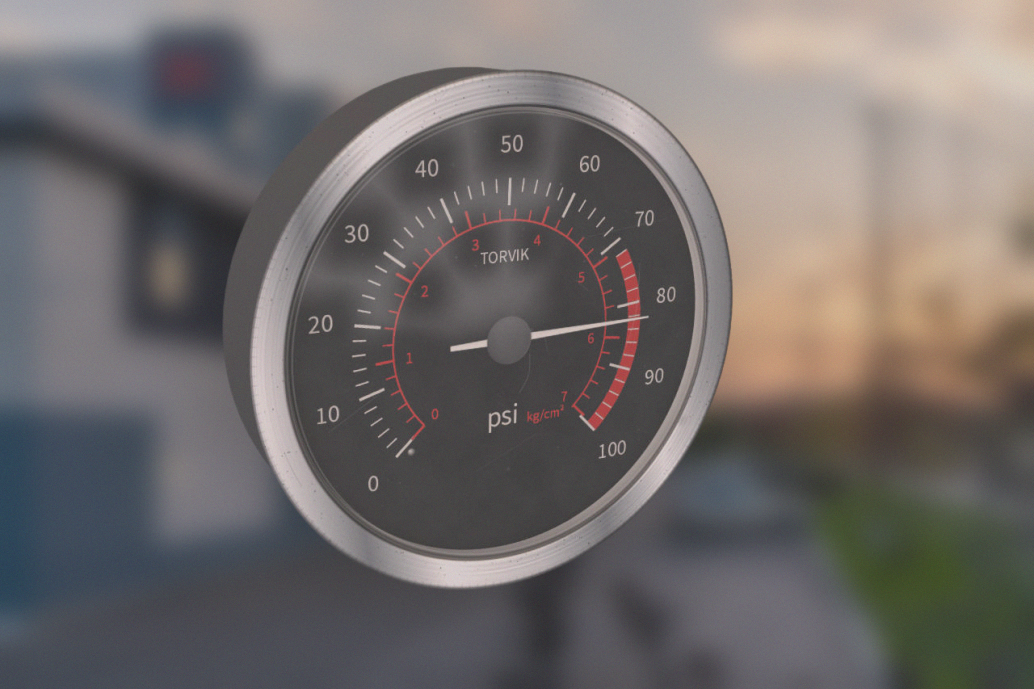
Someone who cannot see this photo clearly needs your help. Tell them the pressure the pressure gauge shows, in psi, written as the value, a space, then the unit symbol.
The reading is 82 psi
